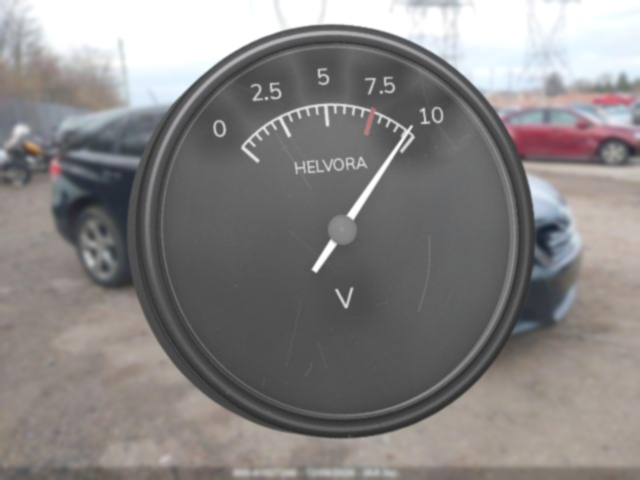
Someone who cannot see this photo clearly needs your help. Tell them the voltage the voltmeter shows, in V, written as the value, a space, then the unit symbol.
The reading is 9.5 V
